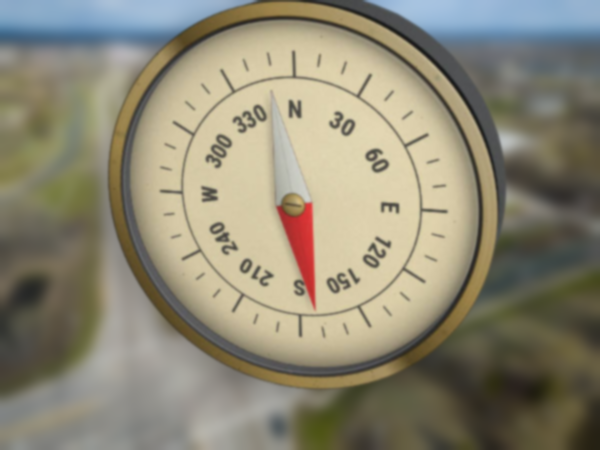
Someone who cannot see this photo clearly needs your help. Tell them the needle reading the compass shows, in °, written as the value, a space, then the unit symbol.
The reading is 170 °
